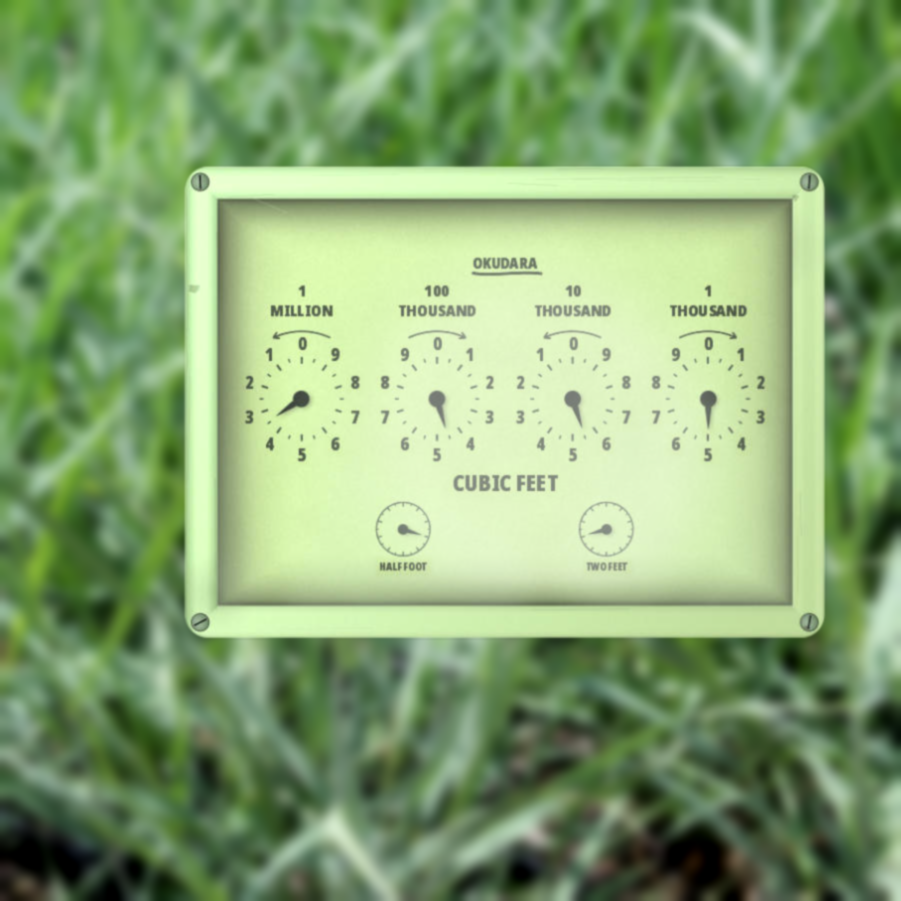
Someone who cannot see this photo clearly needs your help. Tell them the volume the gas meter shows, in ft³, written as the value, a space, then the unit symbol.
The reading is 345500 ft³
